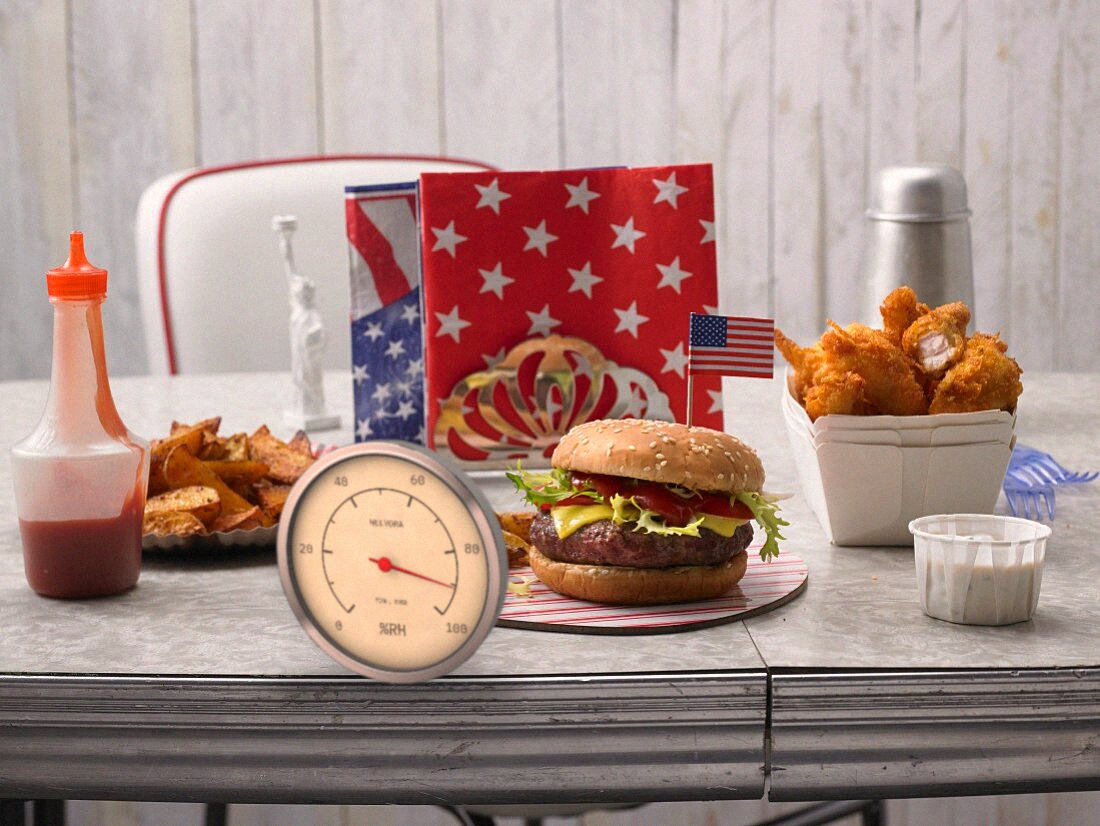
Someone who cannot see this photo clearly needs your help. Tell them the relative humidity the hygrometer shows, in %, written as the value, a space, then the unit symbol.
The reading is 90 %
